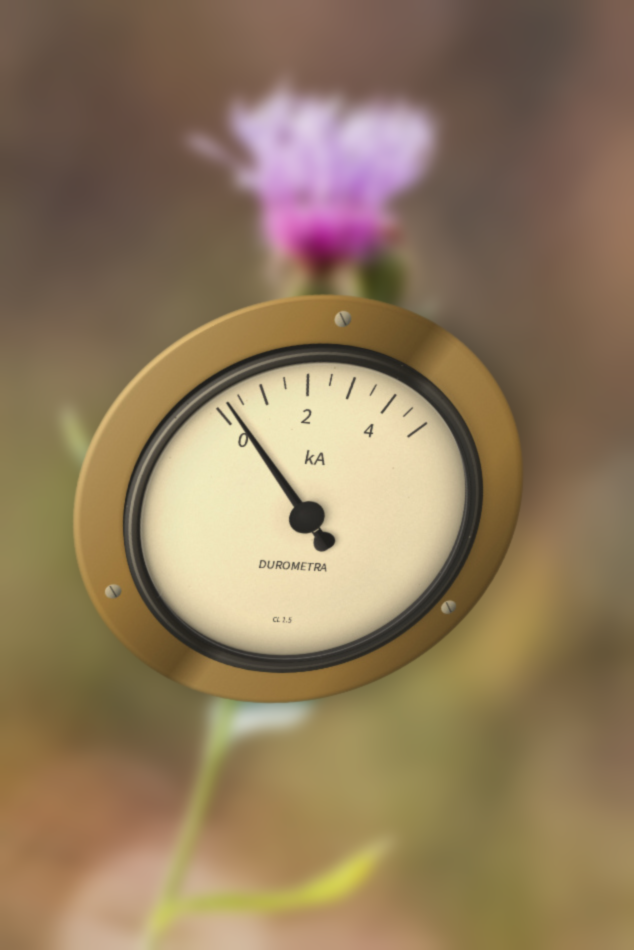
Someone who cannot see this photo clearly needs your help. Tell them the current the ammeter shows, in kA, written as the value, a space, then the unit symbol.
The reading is 0.25 kA
